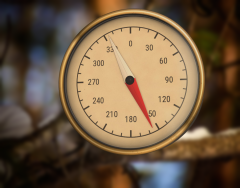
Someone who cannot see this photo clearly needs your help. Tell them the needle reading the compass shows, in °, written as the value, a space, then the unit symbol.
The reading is 155 °
